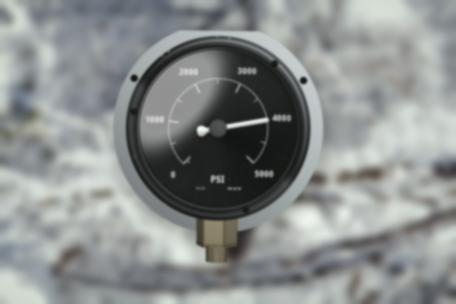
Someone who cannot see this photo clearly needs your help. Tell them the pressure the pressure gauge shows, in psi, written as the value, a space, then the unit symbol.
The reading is 4000 psi
